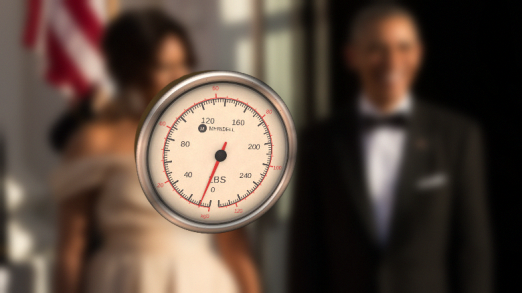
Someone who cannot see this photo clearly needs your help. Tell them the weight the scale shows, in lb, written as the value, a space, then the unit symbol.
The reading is 10 lb
